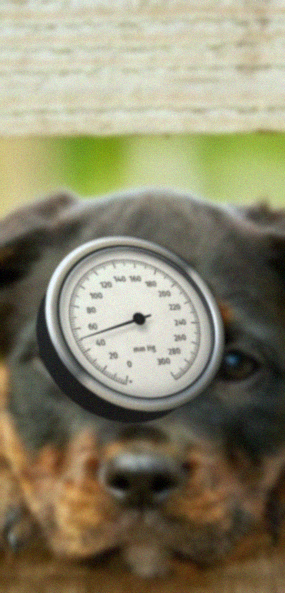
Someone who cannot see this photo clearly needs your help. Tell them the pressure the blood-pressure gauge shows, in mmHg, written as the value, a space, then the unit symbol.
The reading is 50 mmHg
